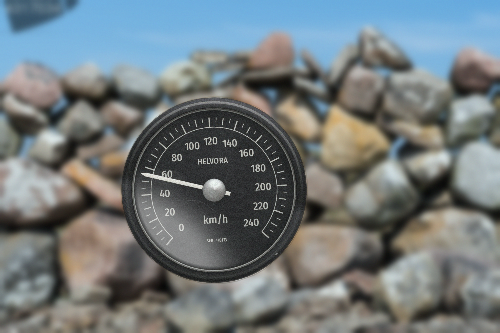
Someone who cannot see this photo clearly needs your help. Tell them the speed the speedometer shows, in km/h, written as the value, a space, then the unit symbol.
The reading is 55 km/h
